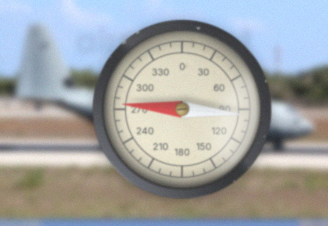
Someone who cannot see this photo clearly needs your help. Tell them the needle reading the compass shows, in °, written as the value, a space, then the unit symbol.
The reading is 275 °
